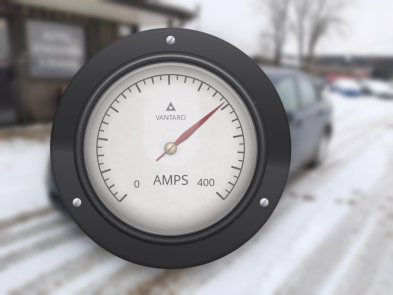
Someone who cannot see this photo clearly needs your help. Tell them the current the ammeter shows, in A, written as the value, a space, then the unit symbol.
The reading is 275 A
